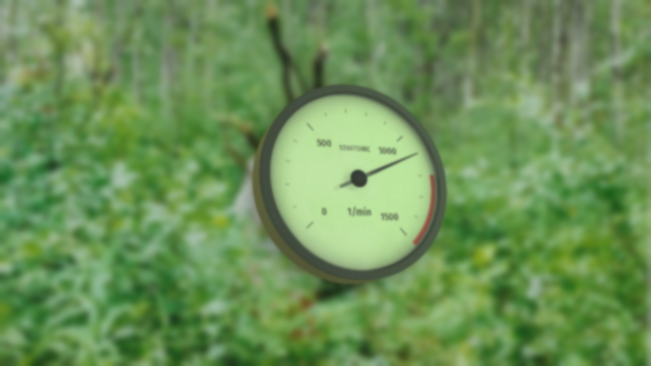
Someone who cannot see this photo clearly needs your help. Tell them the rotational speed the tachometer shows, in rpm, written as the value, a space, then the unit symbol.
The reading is 1100 rpm
